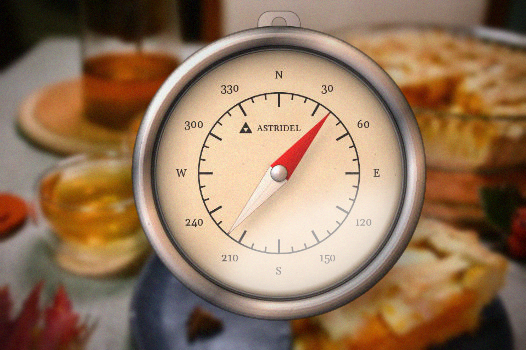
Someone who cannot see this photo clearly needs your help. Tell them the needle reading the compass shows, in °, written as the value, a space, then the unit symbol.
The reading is 40 °
